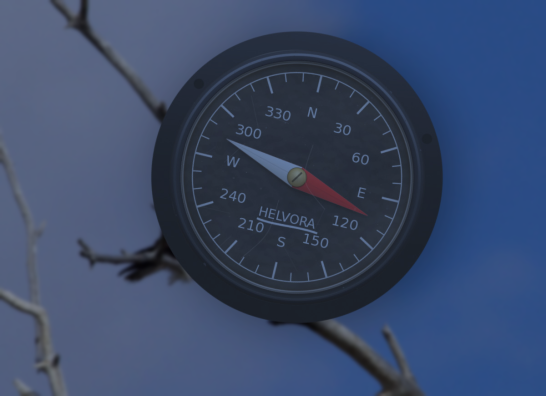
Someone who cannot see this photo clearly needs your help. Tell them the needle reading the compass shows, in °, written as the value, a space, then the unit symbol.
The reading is 105 °
